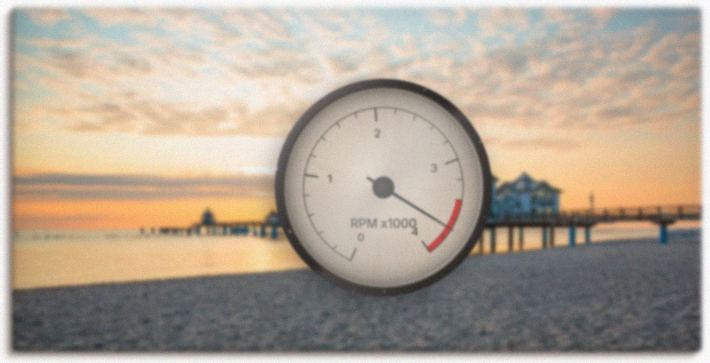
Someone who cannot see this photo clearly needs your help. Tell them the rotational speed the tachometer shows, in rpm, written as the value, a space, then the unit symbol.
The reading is 3700 rpm
